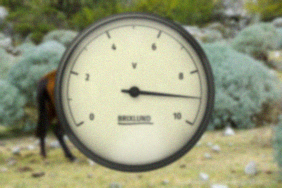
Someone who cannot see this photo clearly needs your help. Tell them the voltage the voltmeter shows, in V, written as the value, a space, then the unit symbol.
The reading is 9 V
